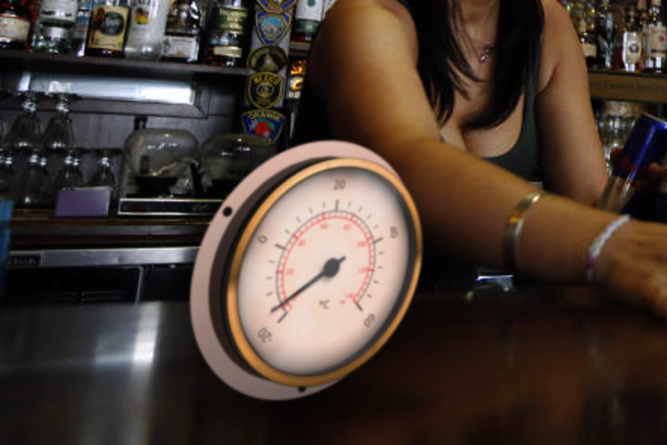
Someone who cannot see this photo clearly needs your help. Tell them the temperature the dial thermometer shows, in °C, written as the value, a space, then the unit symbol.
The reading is -16 °C
